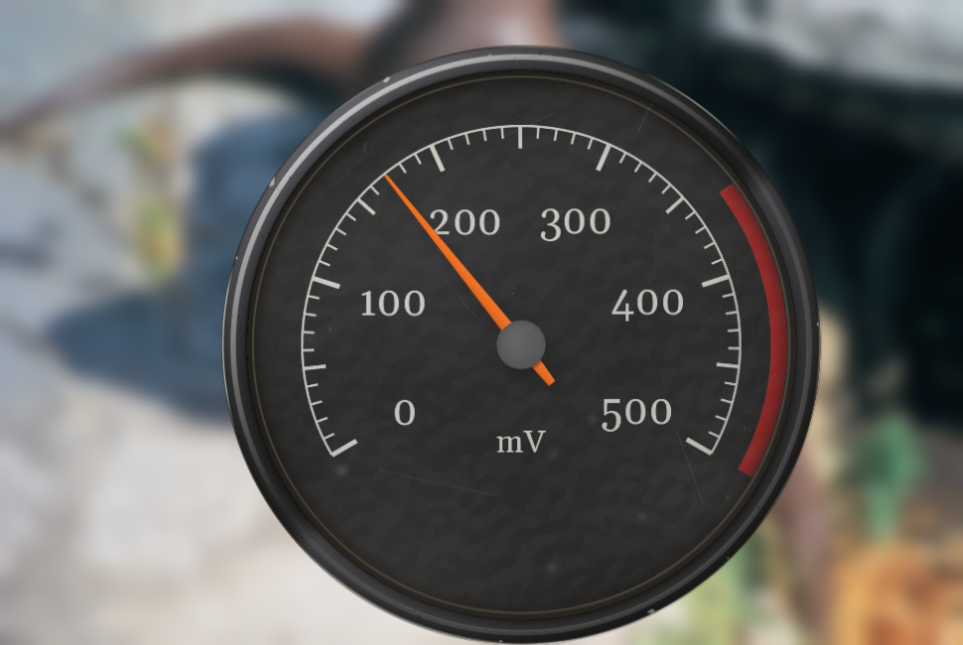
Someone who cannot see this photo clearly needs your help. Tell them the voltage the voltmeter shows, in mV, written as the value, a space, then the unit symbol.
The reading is 170 mV
